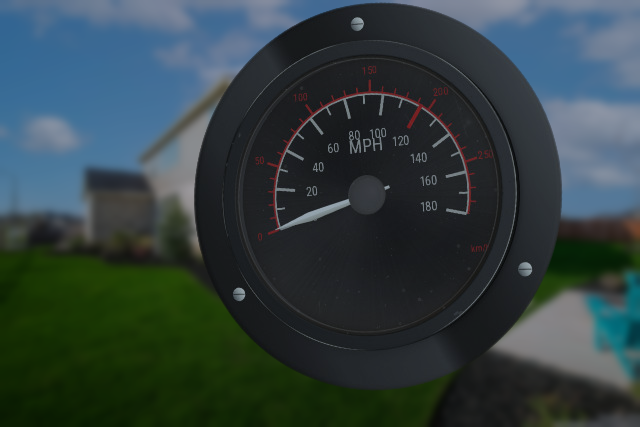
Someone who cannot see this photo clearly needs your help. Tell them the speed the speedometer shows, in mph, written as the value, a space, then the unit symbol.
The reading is 0 mph
